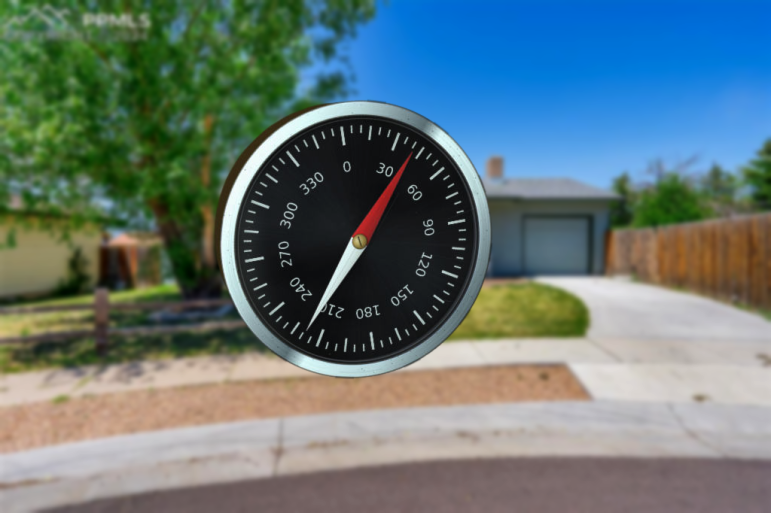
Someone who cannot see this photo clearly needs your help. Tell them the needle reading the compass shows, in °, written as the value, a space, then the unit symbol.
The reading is 40 °
